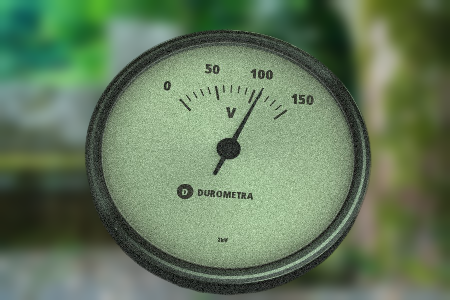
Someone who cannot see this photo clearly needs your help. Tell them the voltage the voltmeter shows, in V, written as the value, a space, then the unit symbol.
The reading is 110 V
